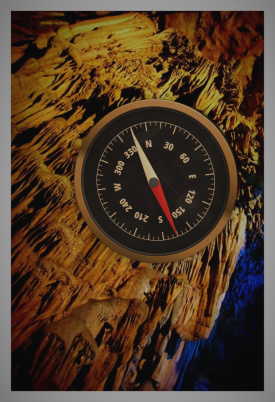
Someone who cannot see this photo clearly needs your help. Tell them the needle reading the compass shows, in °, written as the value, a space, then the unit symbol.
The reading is 165 °
